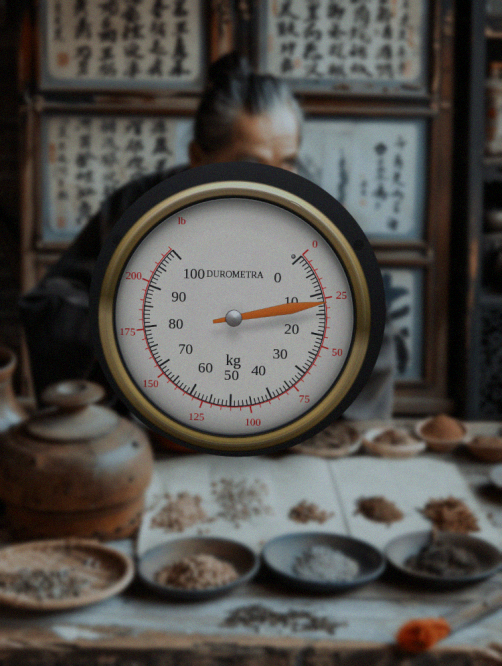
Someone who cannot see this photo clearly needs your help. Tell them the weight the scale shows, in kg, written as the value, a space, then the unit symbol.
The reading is 12 kg
